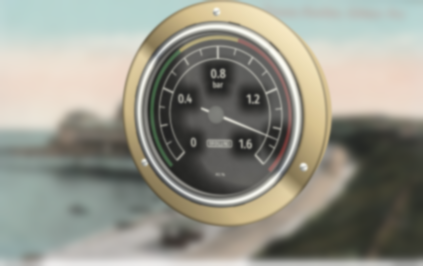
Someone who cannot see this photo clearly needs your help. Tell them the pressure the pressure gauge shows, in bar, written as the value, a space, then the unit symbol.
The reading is 1.45 bar
